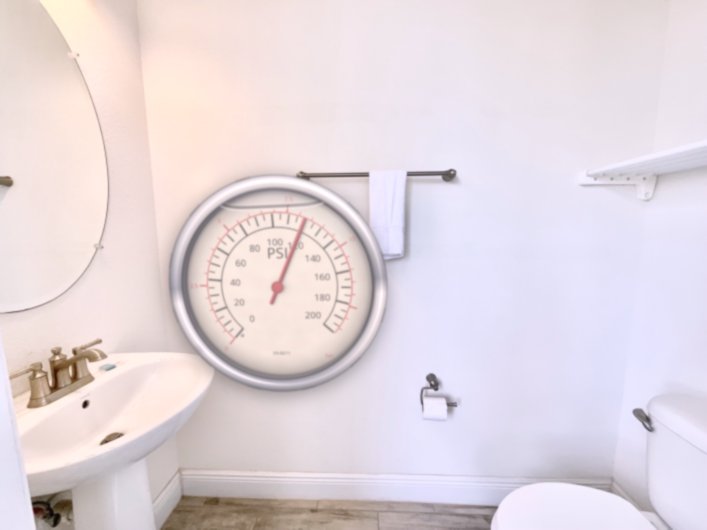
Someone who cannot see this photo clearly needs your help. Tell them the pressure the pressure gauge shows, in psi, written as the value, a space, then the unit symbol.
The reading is 120 psi
